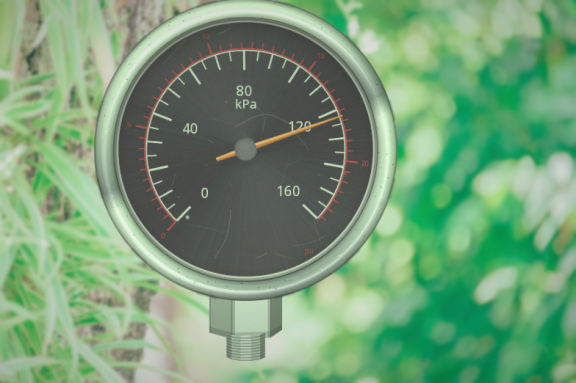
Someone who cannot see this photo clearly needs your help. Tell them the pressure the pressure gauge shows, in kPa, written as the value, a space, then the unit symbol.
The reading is 122.5 kPa
